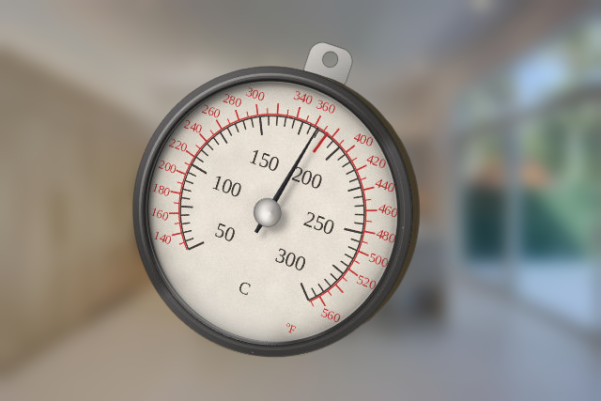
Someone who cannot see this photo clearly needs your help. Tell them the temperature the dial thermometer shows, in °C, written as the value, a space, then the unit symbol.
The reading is 185 °C
